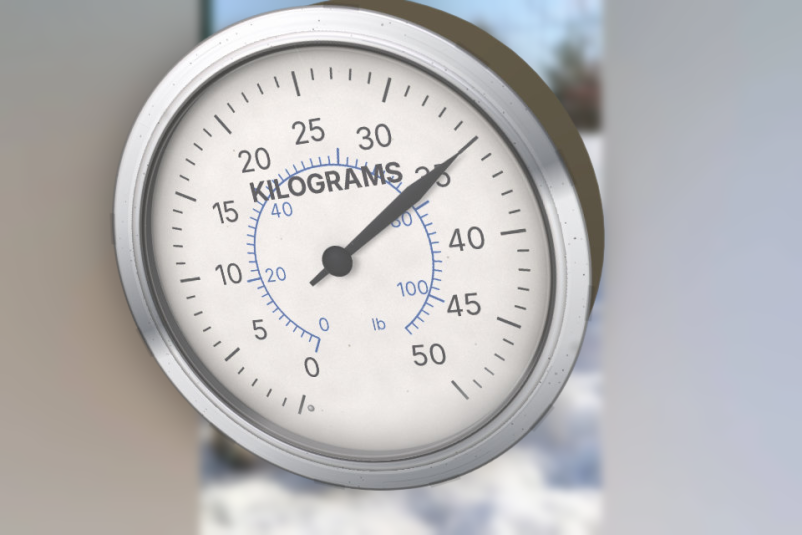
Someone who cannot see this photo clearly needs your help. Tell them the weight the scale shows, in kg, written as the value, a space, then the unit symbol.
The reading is 35 kg
